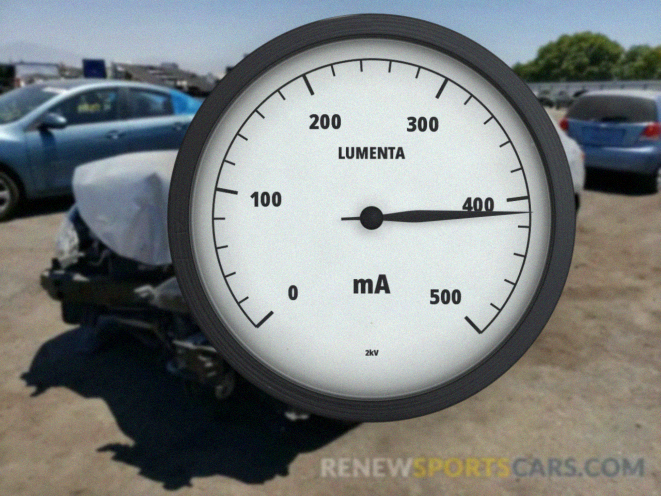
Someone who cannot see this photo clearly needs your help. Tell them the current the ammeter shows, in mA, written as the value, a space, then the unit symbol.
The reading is 410 mA
